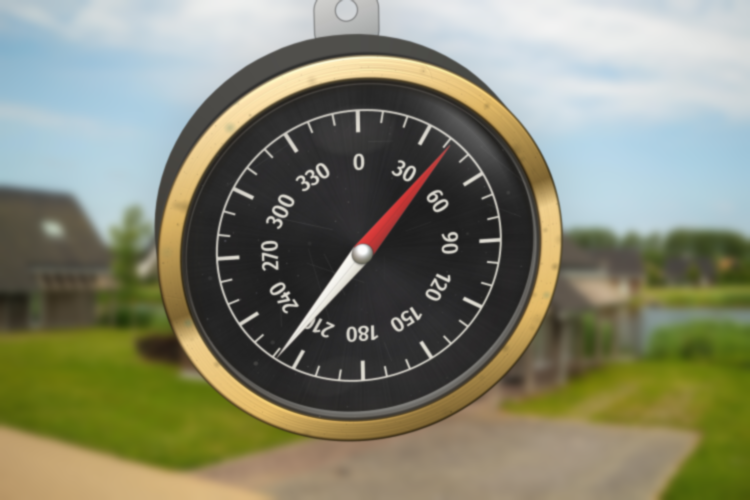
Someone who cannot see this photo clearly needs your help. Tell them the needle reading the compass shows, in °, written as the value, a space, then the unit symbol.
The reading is 40 °
